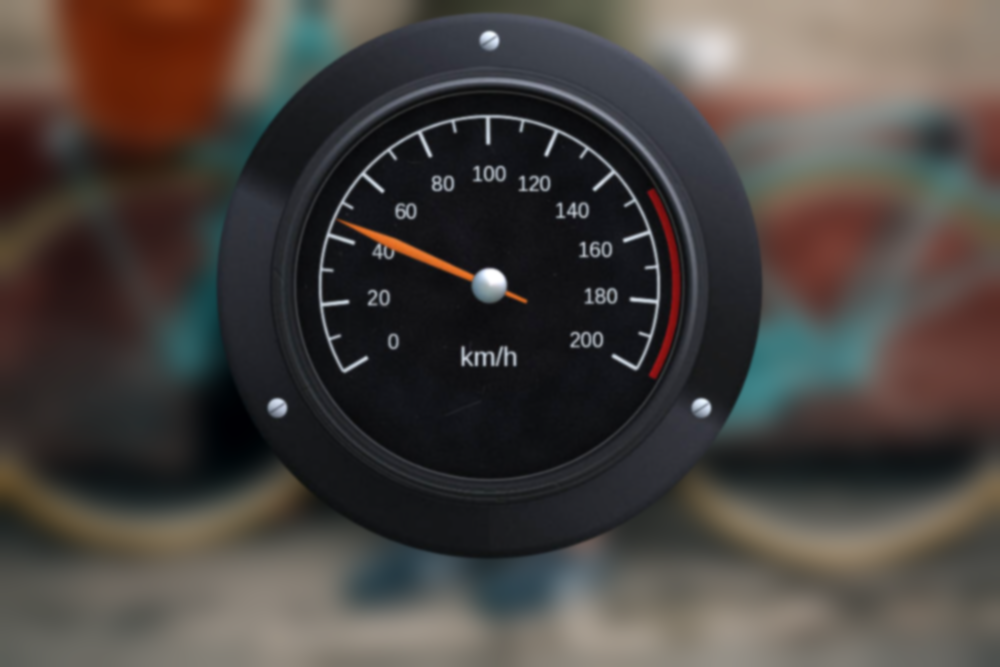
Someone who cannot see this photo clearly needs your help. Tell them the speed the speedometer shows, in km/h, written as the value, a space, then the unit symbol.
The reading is 45 km/h
